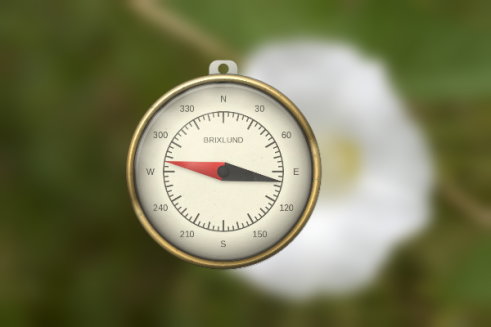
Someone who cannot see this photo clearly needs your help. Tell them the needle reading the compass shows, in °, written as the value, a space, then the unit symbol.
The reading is 280 °
